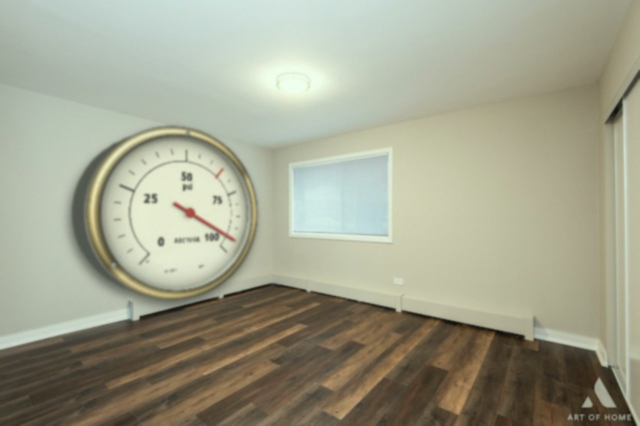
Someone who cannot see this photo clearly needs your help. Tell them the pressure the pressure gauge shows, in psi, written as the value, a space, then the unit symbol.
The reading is 95 psi
